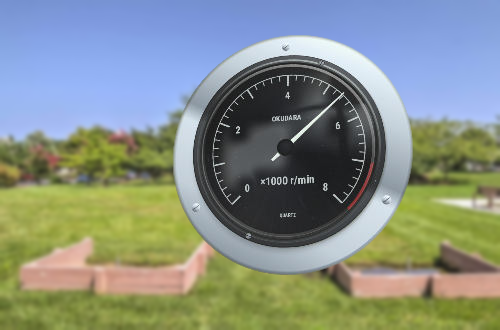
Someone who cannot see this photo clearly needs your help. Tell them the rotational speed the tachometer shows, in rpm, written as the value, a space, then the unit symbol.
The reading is 5400 rpm
